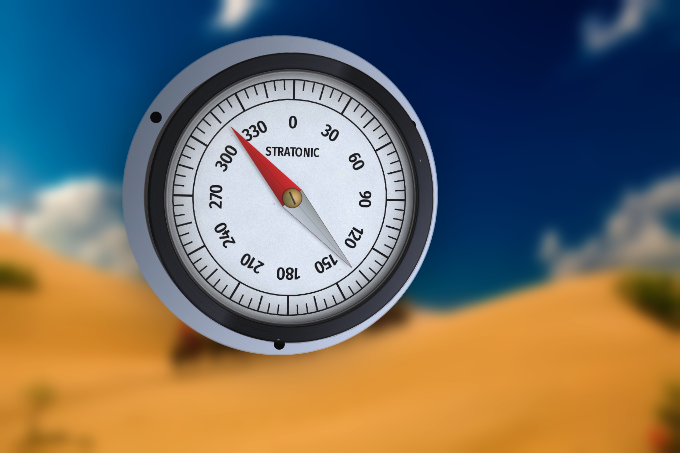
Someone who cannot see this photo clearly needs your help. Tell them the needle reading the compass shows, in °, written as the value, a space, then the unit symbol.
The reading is 317.5 °
